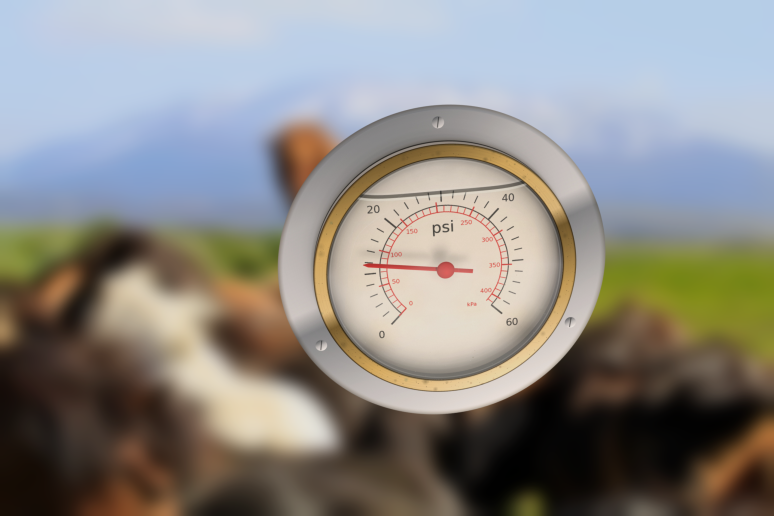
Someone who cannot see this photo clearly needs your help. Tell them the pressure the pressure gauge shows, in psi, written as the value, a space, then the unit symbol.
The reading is 12 psi
